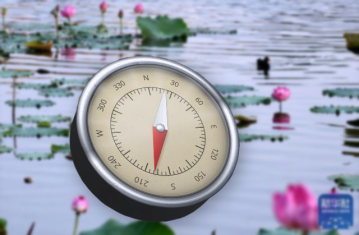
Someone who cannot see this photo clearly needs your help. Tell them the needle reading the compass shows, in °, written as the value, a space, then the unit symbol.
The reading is 200 °
